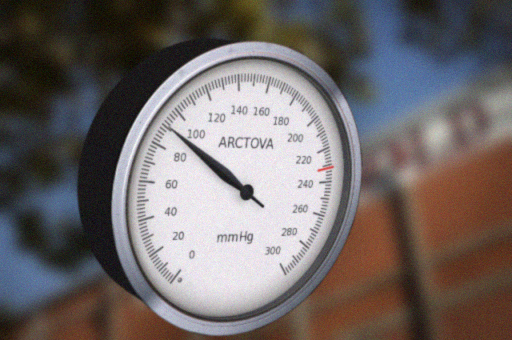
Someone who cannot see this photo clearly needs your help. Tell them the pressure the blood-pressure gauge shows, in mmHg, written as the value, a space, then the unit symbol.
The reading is 90 mmHg
